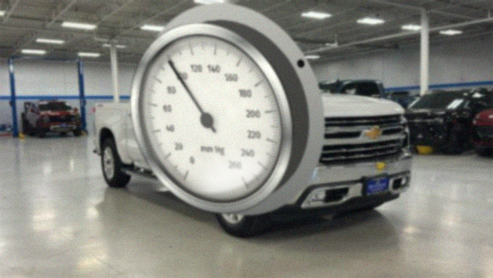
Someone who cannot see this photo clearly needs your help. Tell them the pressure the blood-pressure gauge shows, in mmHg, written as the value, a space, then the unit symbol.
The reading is 100 mmHg
